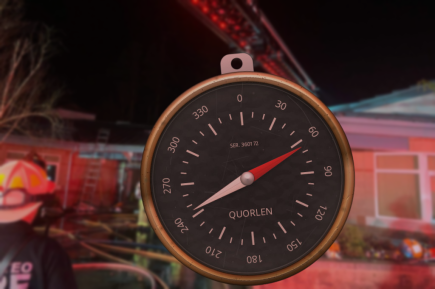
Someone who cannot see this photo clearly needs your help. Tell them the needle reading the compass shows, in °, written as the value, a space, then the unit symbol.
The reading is 65 °
